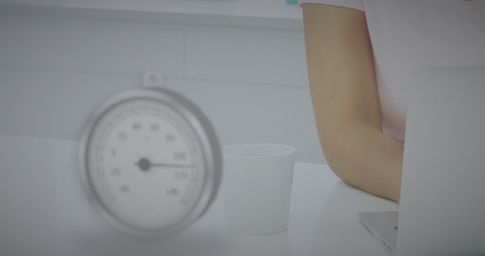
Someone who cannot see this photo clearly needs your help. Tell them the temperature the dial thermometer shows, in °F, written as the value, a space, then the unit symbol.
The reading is 110 °F
